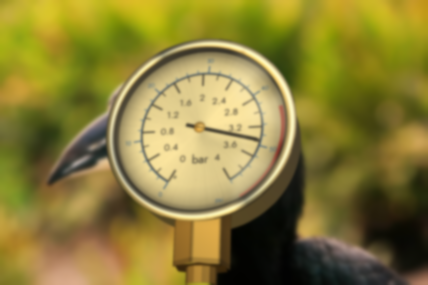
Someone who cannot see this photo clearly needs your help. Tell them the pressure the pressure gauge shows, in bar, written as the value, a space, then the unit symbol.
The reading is 3.4 bar
